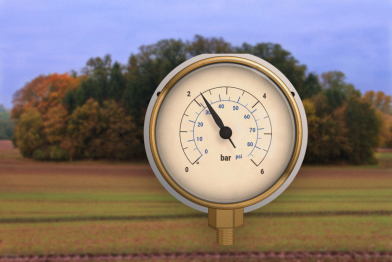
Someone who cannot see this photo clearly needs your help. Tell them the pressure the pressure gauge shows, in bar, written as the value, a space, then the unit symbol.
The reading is 2.25 bar
